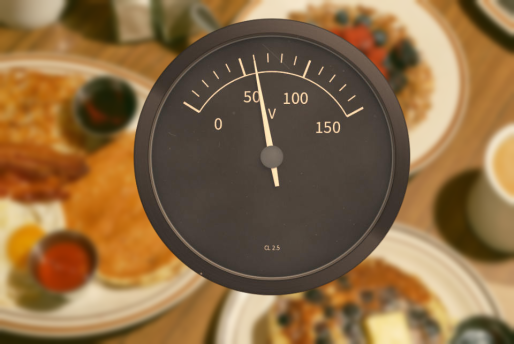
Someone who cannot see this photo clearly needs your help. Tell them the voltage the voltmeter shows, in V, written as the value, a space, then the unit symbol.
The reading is 60 V
